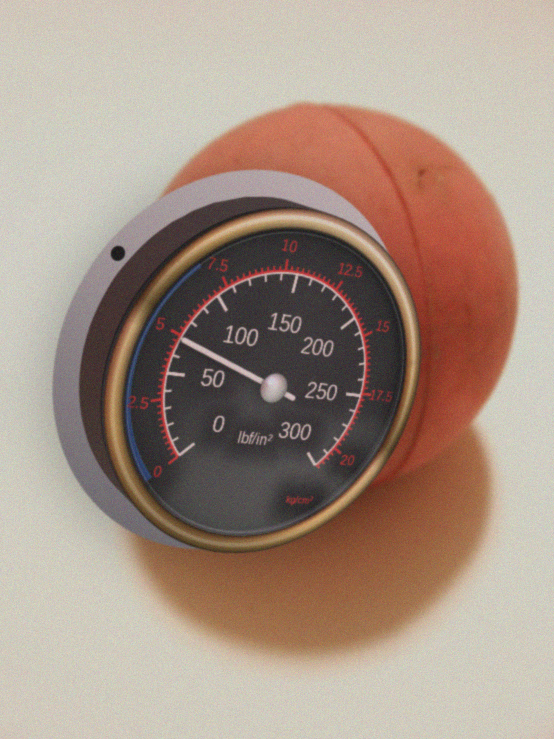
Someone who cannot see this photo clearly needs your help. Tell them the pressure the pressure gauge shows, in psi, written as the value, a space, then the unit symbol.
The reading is 70 psi
